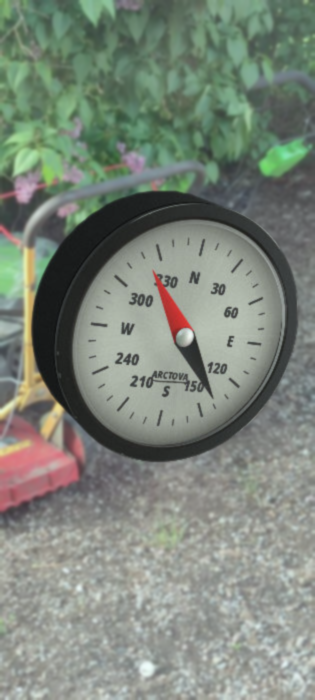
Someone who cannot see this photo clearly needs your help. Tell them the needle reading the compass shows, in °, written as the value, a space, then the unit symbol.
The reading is 320 °
